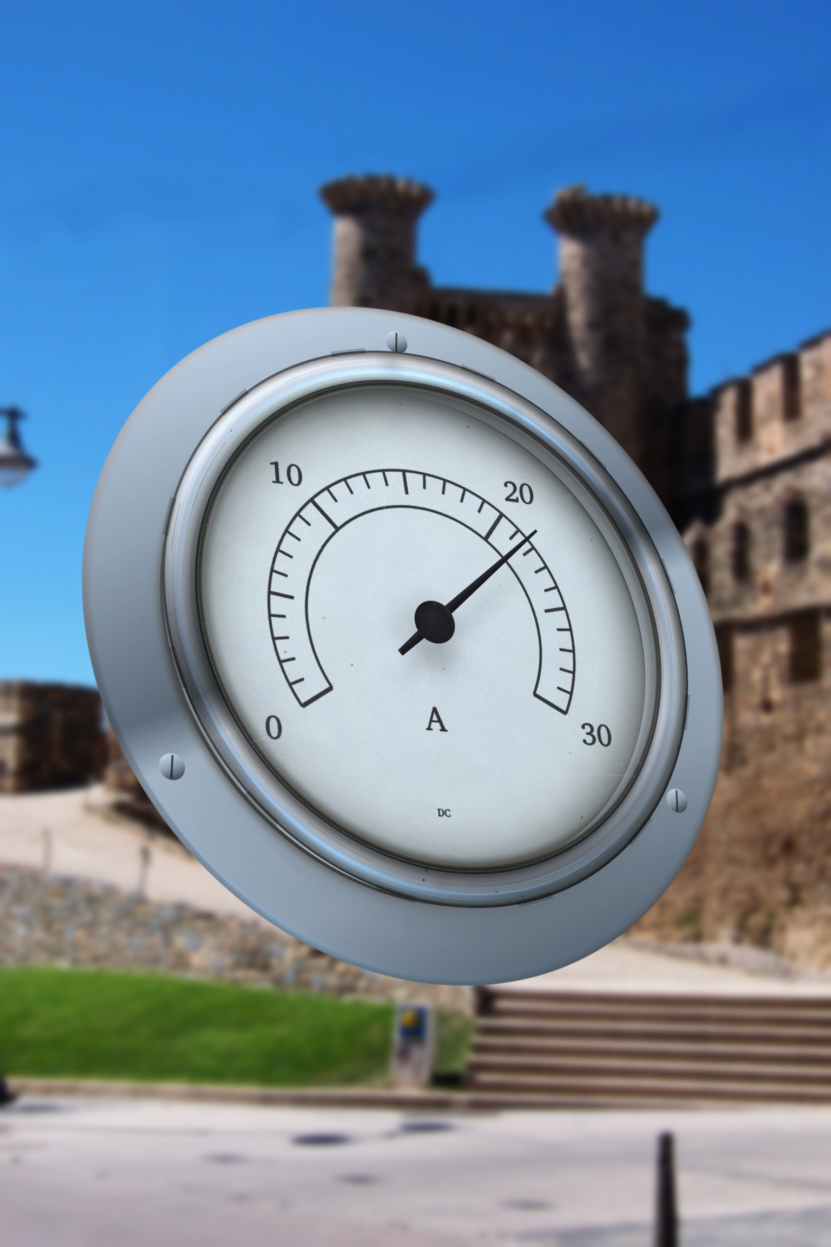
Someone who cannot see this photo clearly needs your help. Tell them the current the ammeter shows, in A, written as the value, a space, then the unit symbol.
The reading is 21.5 A
